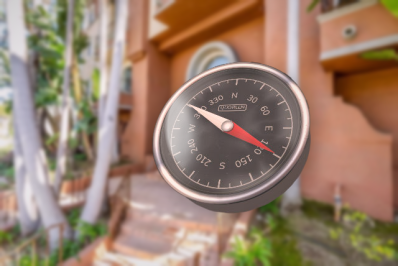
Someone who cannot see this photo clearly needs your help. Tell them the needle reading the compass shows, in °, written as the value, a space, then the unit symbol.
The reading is 120 °
